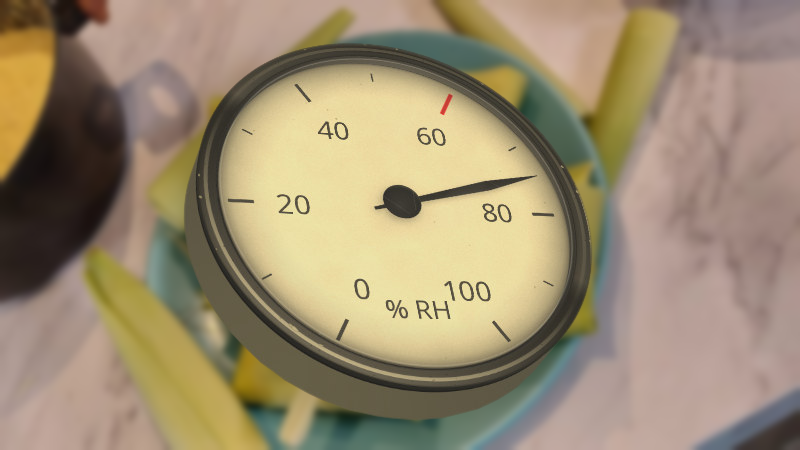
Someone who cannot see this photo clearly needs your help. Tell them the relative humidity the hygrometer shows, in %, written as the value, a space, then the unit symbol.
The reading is 75 %
